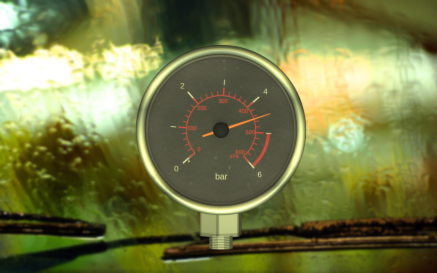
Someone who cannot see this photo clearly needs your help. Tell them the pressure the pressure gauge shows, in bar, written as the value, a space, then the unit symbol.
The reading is 4.5 bar
